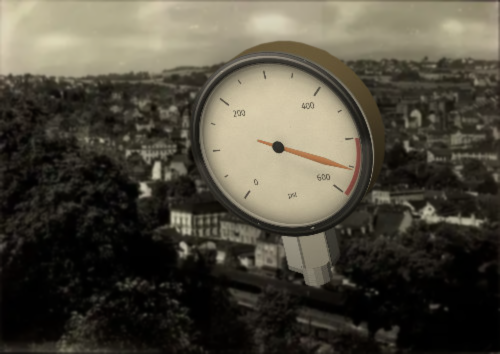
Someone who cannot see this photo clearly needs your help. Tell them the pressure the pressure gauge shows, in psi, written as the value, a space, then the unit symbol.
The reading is 550 psi
